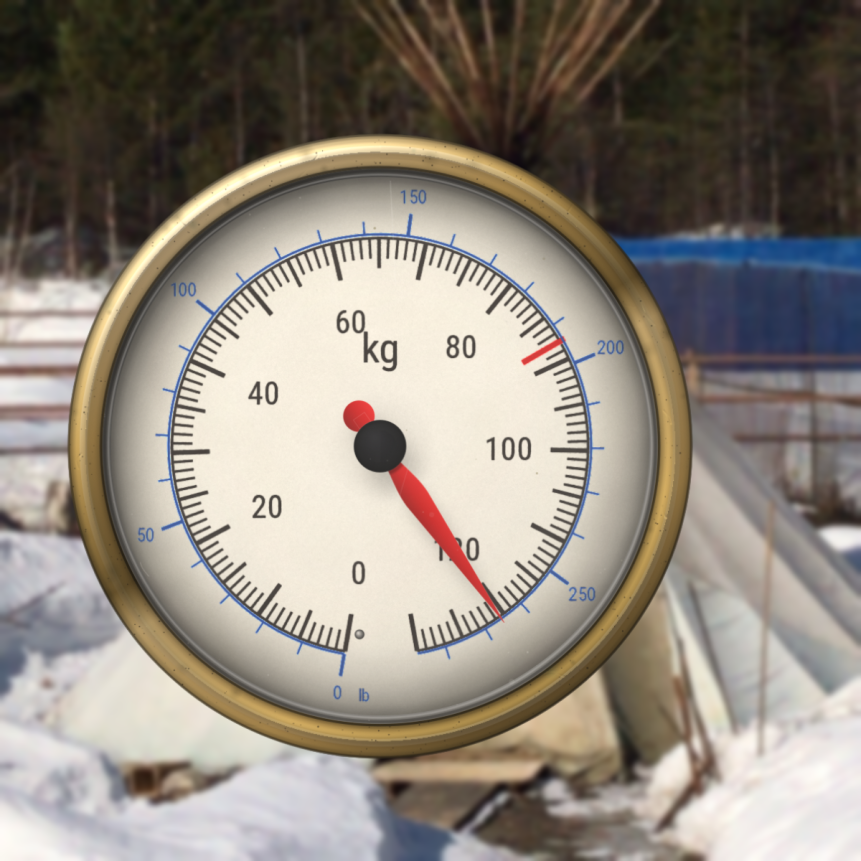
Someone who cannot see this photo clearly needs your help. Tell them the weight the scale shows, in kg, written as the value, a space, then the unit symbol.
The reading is 120.5 kg
